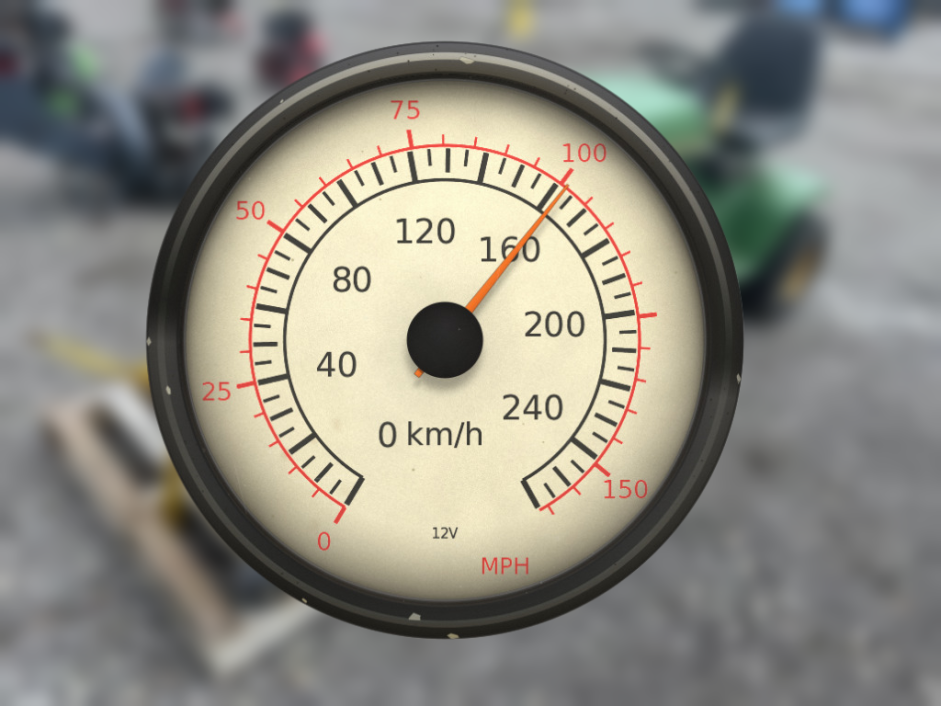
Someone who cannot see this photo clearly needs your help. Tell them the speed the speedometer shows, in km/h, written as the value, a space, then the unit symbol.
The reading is 162.5 km/h
